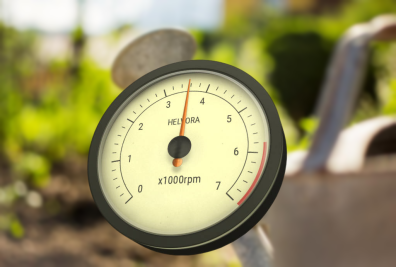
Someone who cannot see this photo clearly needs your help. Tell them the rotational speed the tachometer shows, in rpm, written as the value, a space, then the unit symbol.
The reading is 3600 rpm
